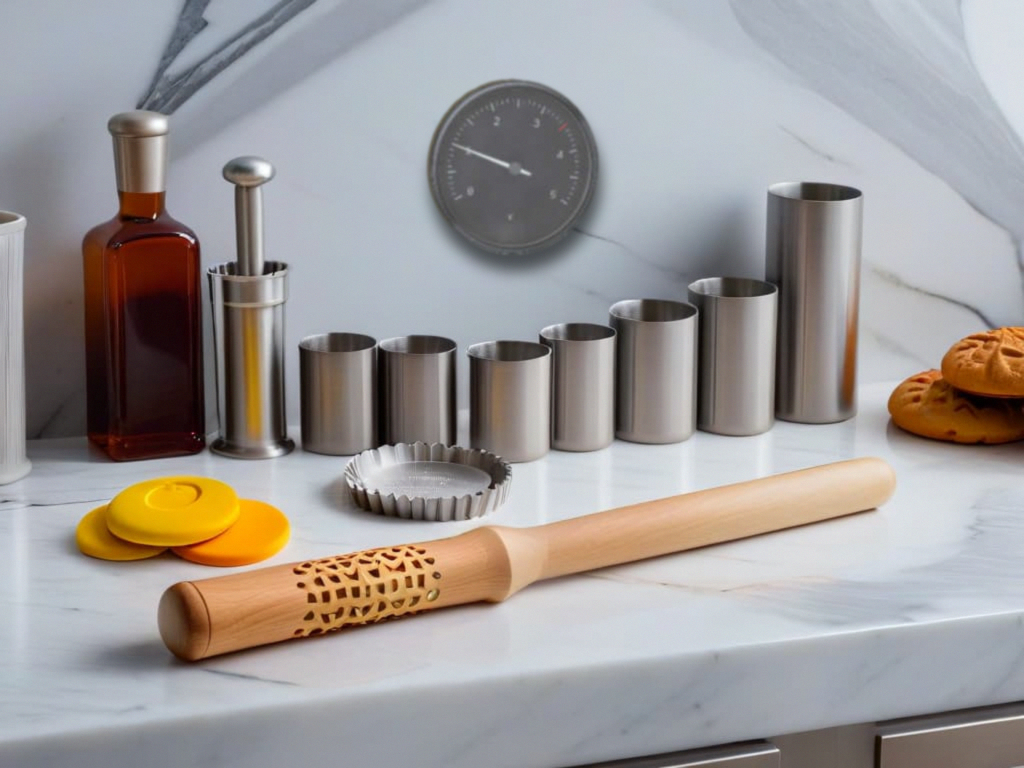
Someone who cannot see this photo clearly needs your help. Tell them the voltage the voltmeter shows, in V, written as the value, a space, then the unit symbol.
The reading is 1 V
